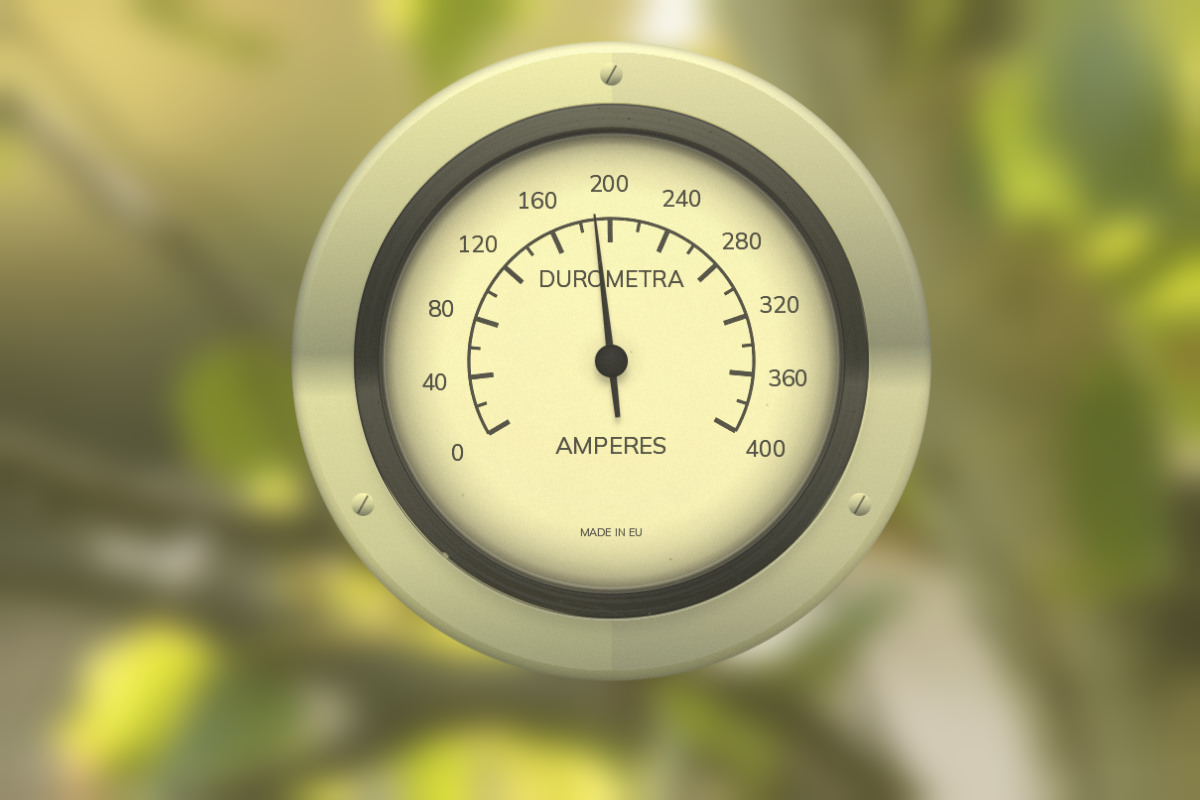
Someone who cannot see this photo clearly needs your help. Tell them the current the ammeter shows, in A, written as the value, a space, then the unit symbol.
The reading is 190 A
